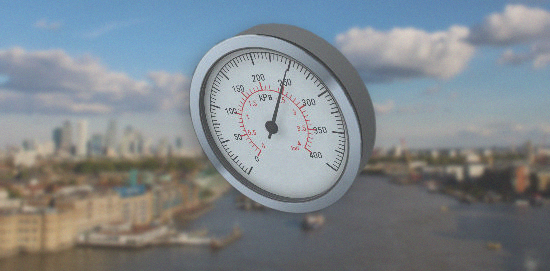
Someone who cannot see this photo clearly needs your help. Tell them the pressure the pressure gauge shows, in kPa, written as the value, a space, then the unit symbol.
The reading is 250 kPa
